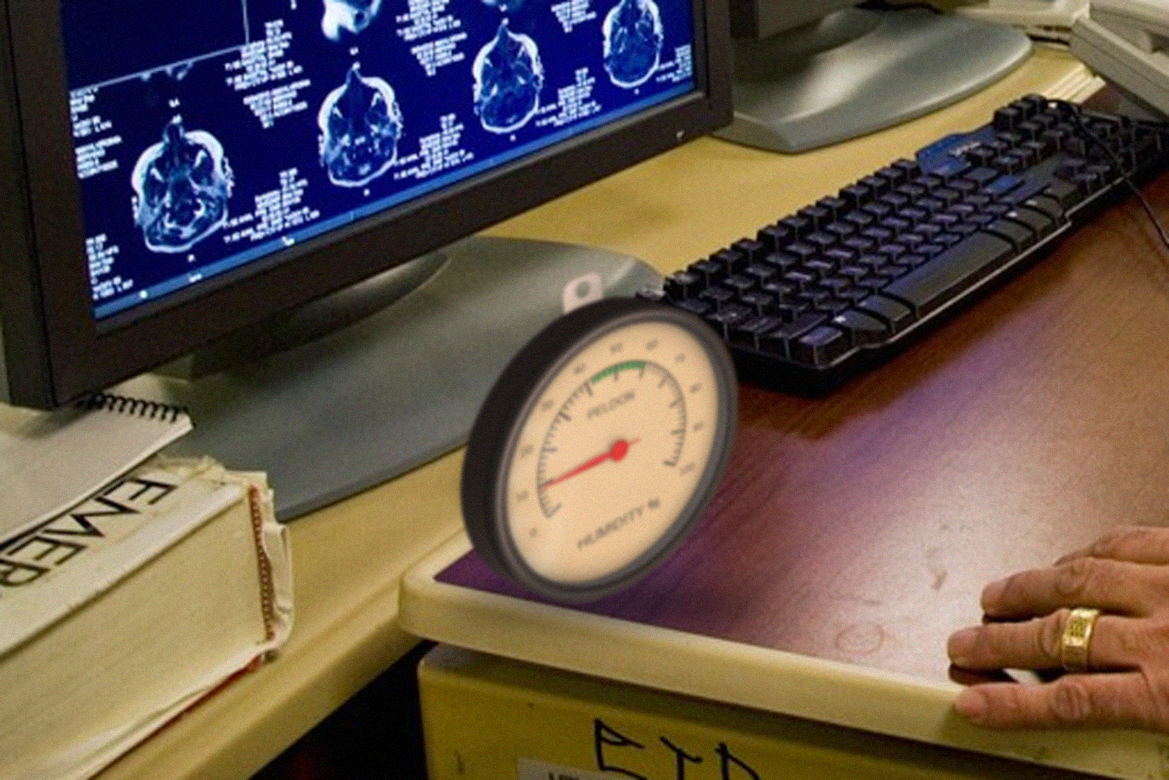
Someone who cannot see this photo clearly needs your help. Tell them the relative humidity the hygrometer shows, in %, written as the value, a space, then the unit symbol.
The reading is 10 %
